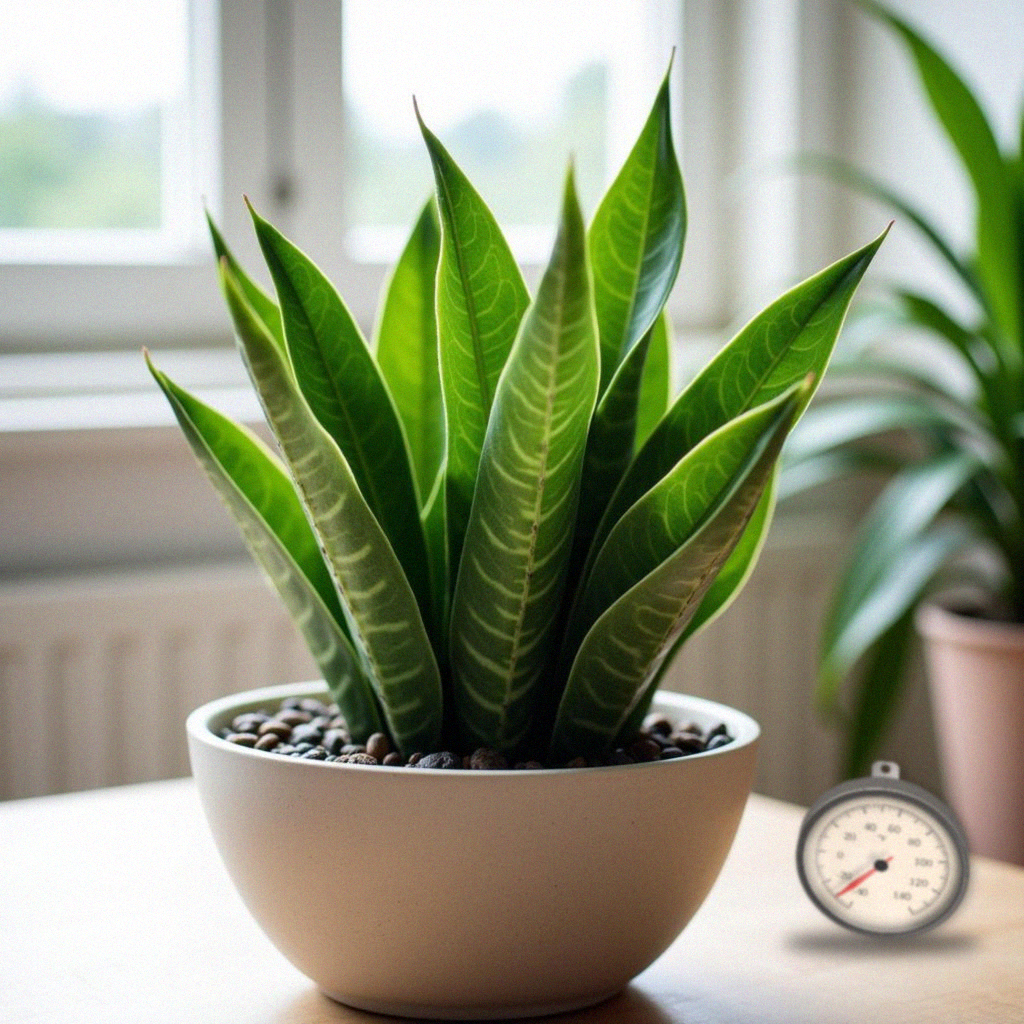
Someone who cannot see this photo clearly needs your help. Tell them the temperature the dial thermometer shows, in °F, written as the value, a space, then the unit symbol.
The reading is -30 °F
